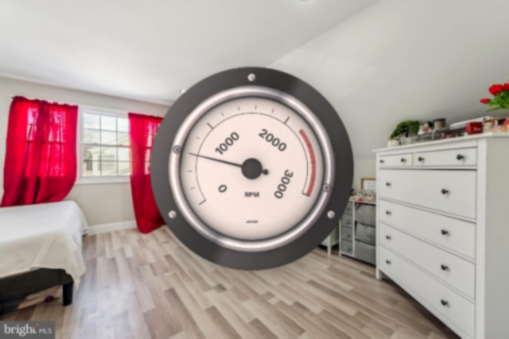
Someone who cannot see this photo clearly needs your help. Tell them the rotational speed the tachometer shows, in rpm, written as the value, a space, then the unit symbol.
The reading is 600 rpm
